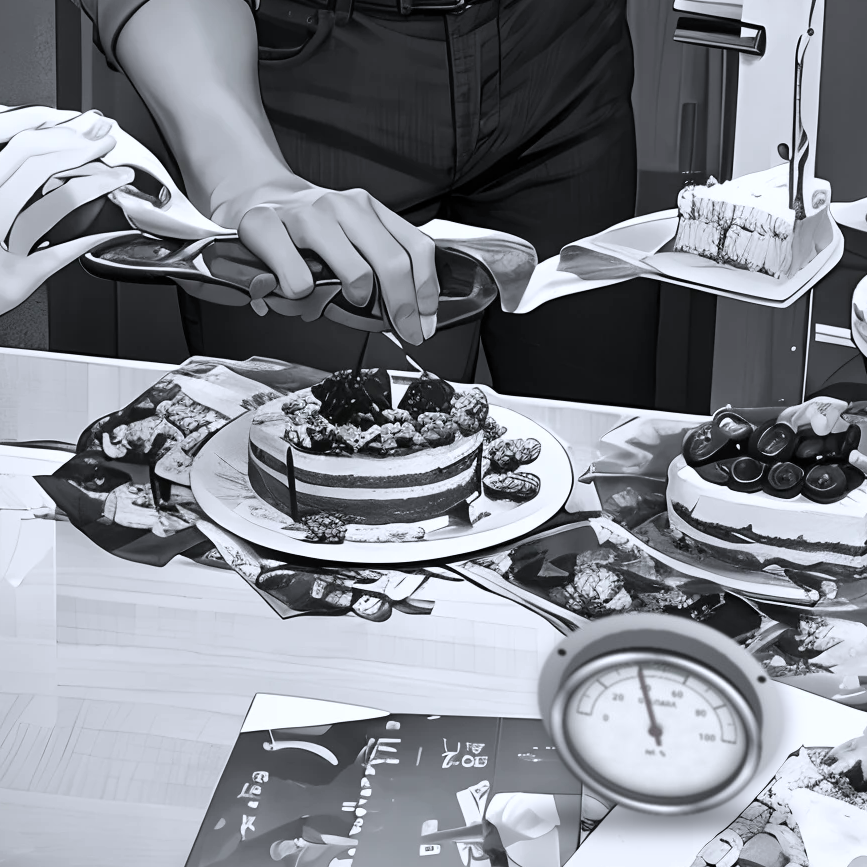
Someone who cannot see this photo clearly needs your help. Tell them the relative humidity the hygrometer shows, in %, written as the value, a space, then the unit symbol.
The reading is 40 %
